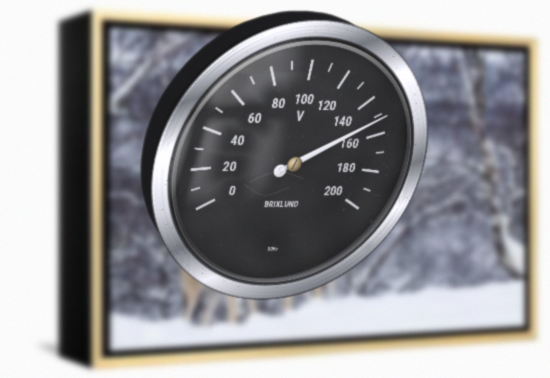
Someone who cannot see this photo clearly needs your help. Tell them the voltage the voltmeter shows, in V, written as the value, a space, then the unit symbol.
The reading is 150 V
